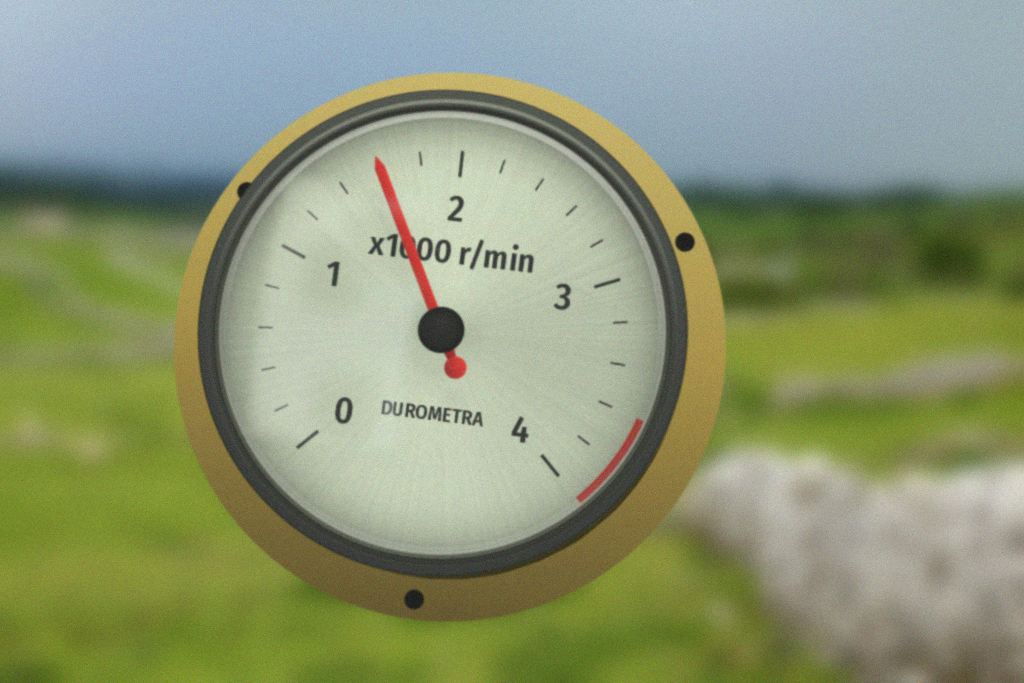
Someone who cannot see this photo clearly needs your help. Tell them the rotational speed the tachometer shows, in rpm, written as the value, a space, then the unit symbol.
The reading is 1600 rpm
